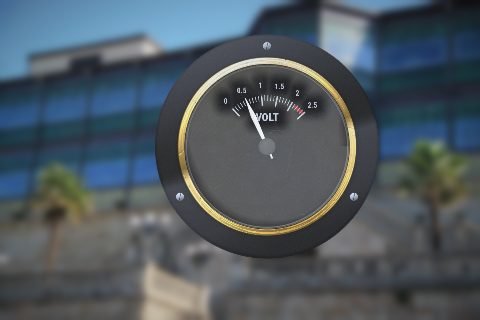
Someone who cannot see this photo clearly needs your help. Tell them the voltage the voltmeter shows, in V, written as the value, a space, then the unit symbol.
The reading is 0.5 V
